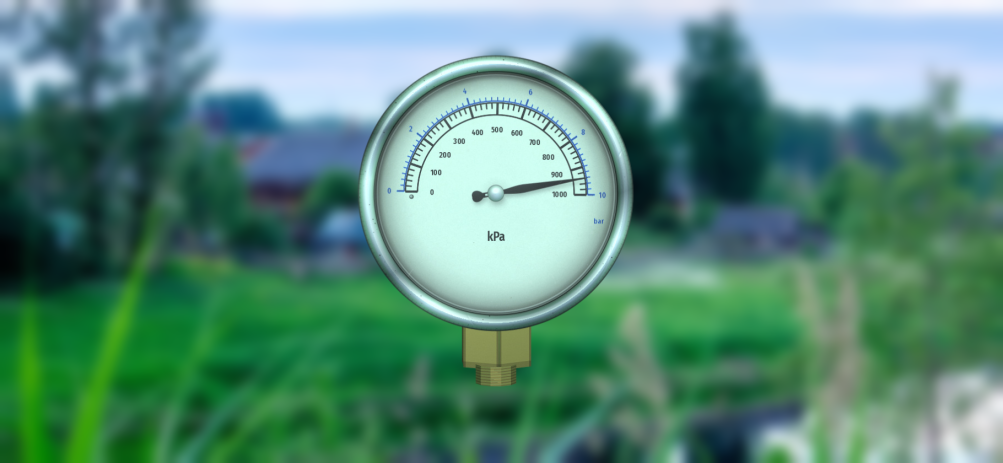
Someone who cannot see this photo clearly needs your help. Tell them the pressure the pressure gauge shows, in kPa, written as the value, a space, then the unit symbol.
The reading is 940 kPa
